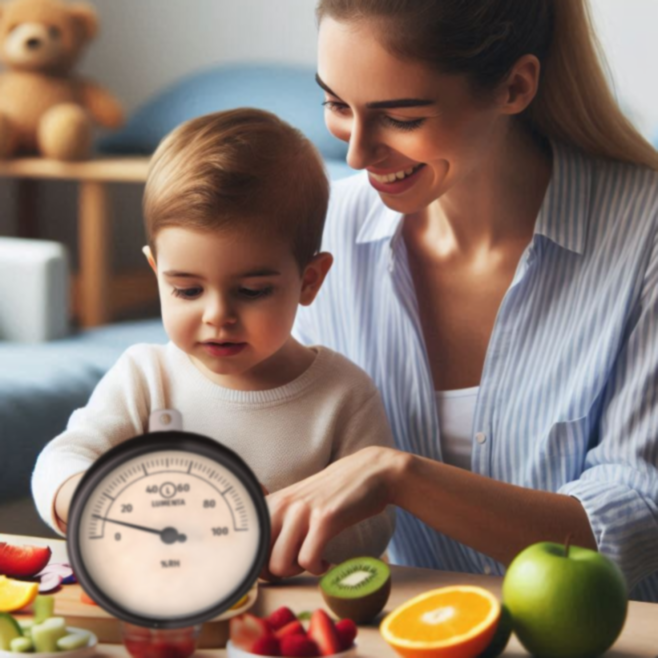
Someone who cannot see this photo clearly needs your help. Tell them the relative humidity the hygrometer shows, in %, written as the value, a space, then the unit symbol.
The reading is 10 %
